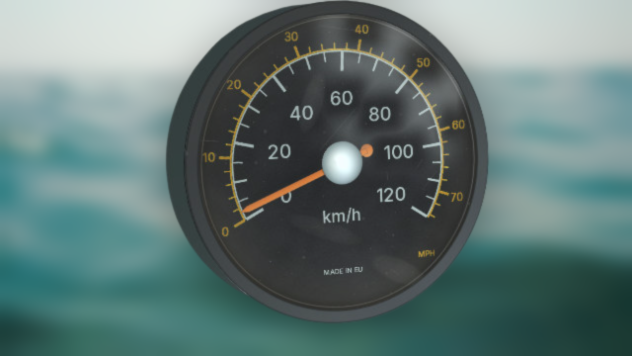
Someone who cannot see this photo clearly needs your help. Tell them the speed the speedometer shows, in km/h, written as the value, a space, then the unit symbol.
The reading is 2.5 km/h
